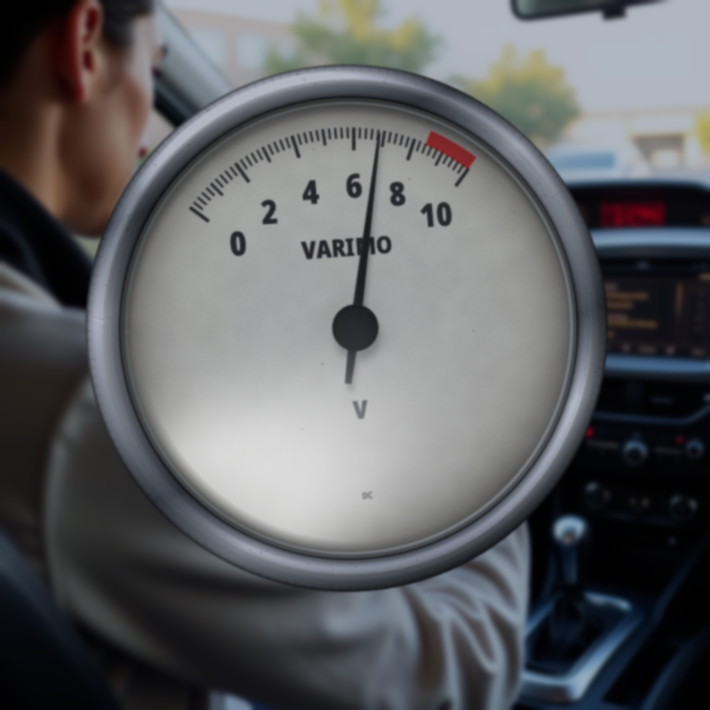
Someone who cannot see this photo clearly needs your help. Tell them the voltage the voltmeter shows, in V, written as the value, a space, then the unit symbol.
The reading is 6.8 V
